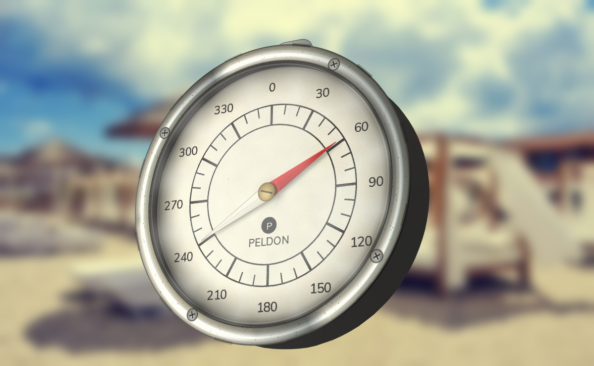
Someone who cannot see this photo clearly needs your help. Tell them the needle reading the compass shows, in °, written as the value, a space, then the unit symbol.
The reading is 60 °
